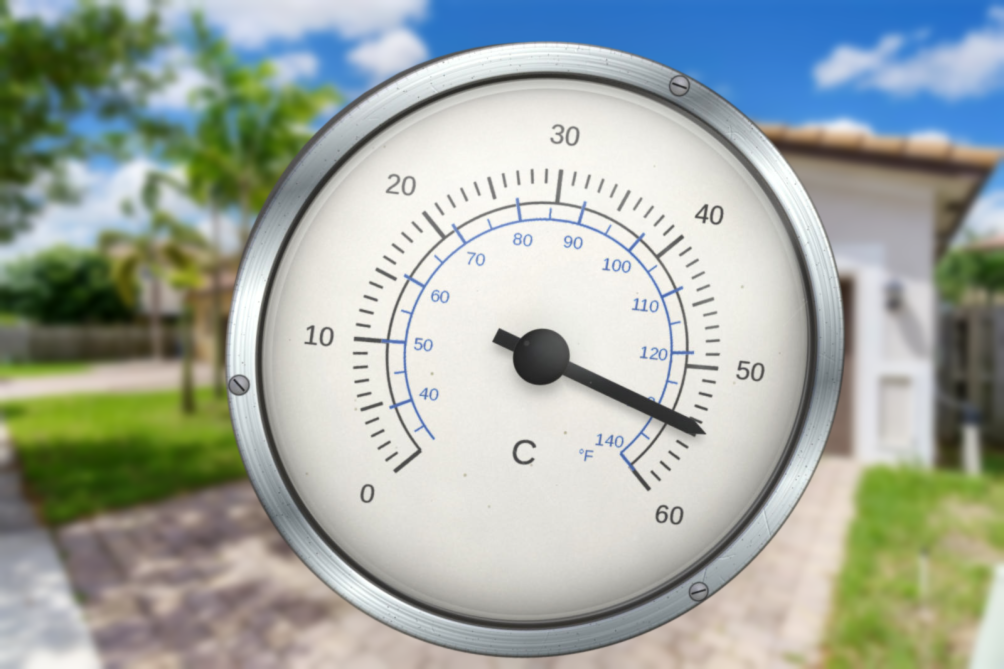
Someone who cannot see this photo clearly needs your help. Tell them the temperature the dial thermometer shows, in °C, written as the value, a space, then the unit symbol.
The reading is 54.5 °C
